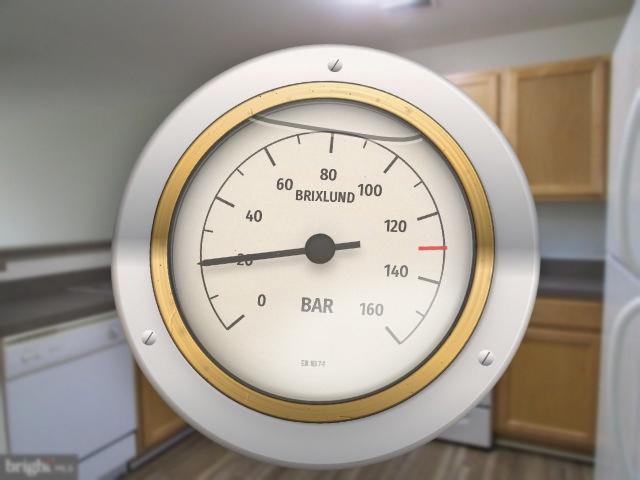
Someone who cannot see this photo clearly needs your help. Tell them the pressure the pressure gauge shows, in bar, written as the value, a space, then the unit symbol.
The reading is 20 bar
